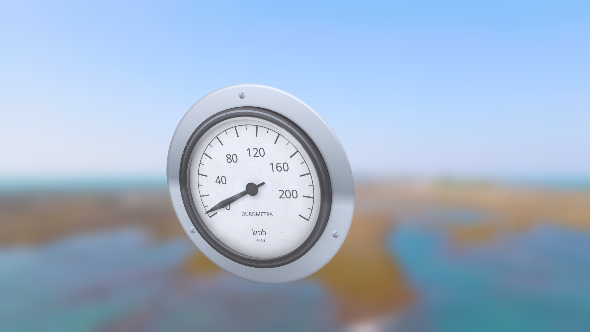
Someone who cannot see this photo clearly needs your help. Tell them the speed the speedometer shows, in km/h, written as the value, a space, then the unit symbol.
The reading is 5 km/h
